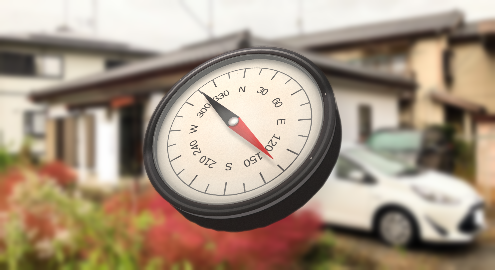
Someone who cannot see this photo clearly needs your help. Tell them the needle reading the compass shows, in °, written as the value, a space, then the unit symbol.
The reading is 135 °
